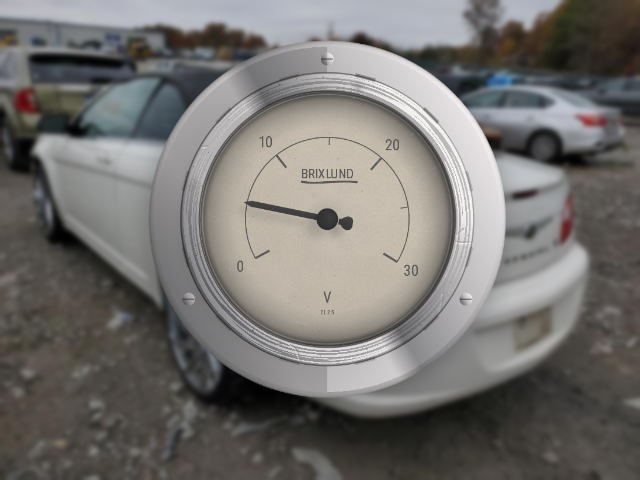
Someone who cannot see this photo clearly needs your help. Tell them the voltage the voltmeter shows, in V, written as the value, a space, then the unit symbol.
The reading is 5 V
